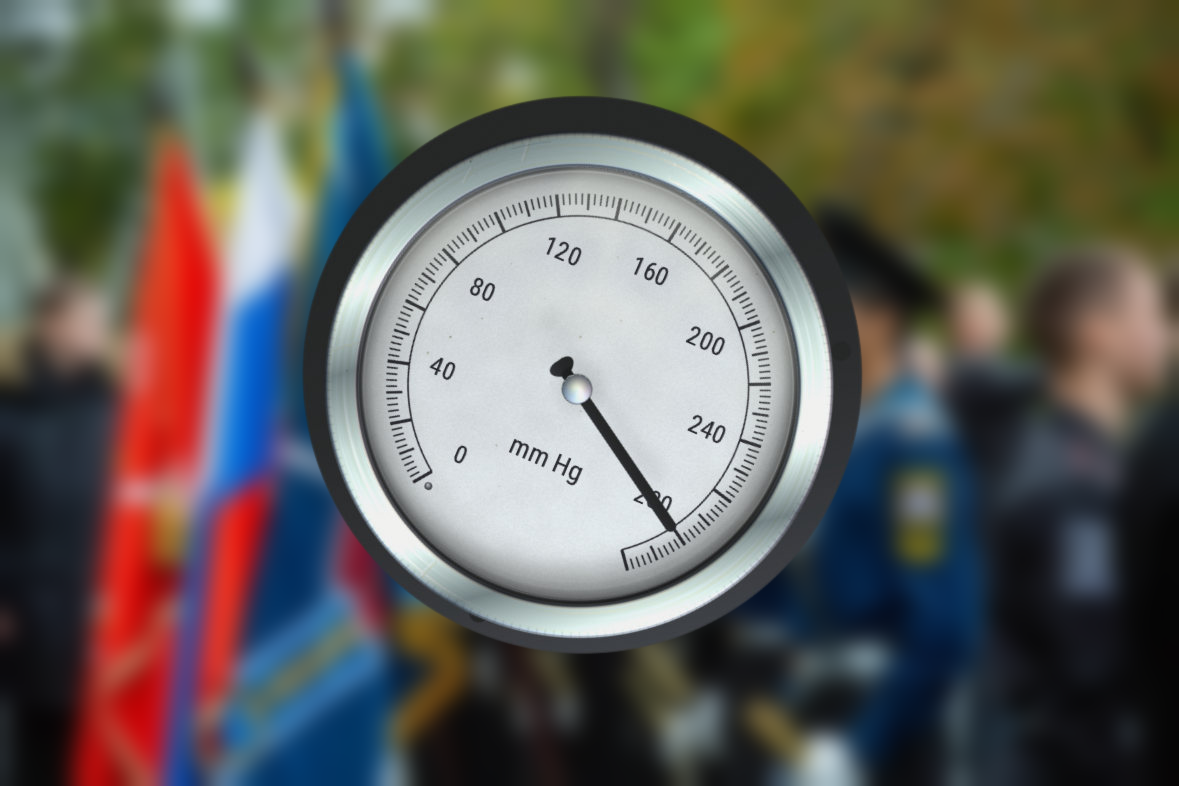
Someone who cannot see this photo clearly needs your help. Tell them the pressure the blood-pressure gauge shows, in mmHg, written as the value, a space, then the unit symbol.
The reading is 280 mmHg
